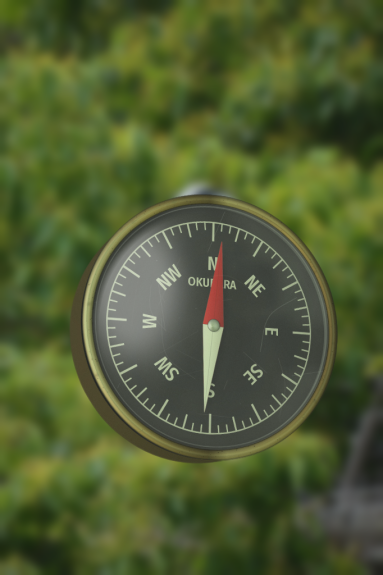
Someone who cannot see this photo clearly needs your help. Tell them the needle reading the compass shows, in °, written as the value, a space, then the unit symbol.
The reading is 5 °
